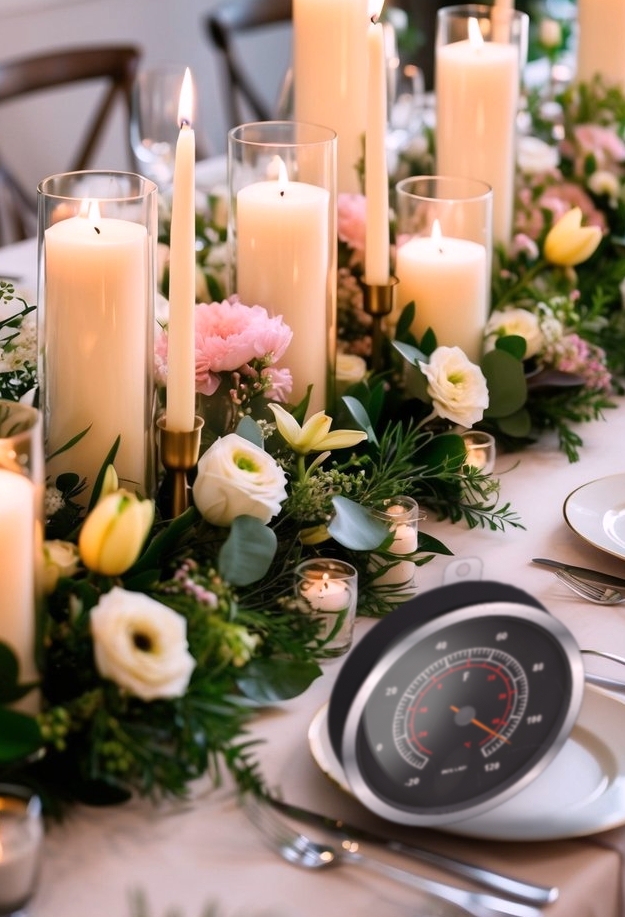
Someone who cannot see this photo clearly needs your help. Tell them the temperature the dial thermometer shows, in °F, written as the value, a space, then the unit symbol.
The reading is 110 °F
